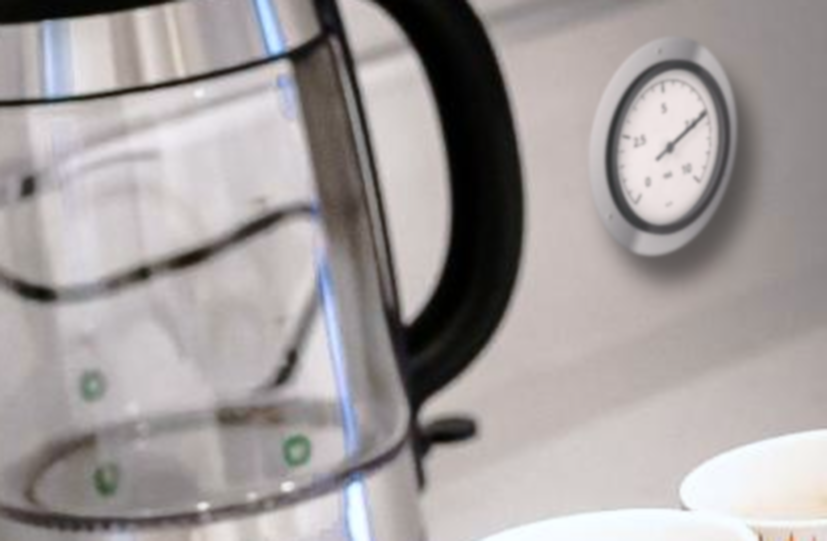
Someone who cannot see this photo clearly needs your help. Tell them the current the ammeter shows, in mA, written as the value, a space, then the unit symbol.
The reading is 7.5 mA
